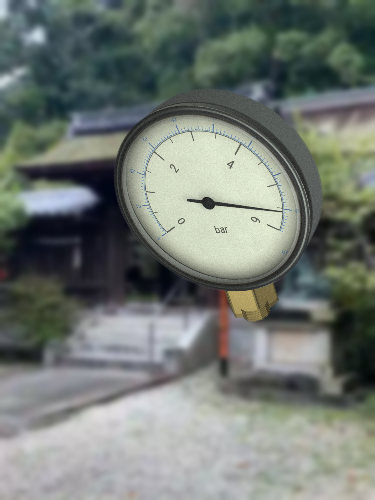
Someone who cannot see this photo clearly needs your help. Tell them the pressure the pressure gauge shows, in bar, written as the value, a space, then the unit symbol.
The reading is 5.5 bar
